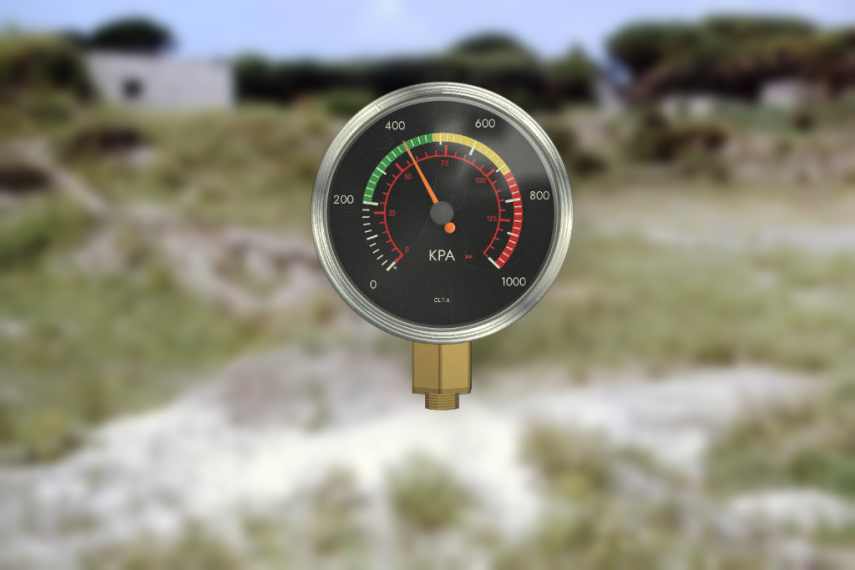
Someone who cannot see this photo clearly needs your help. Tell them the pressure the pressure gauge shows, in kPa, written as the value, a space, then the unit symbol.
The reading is 400 kPa
